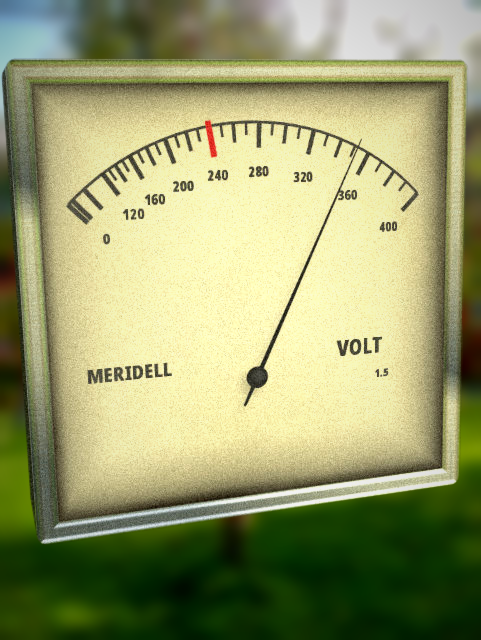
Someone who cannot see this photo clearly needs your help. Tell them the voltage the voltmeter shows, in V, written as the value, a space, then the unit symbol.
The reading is 350 V
